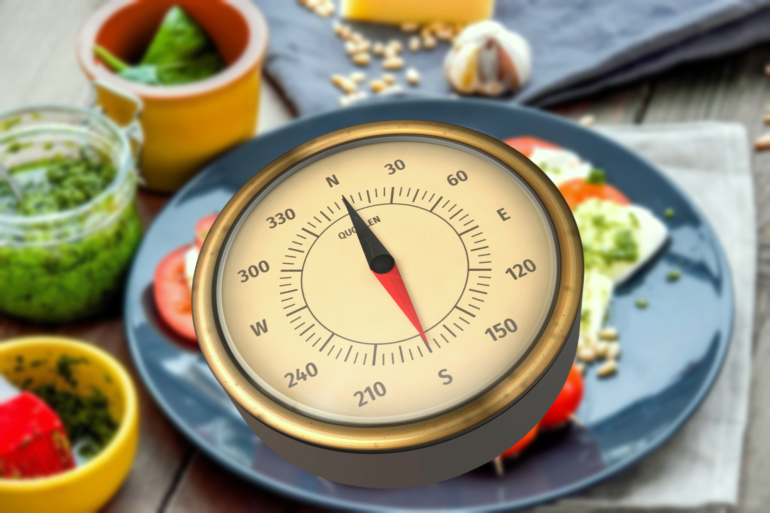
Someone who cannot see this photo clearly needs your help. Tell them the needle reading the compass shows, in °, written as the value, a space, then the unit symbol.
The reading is 180 °
